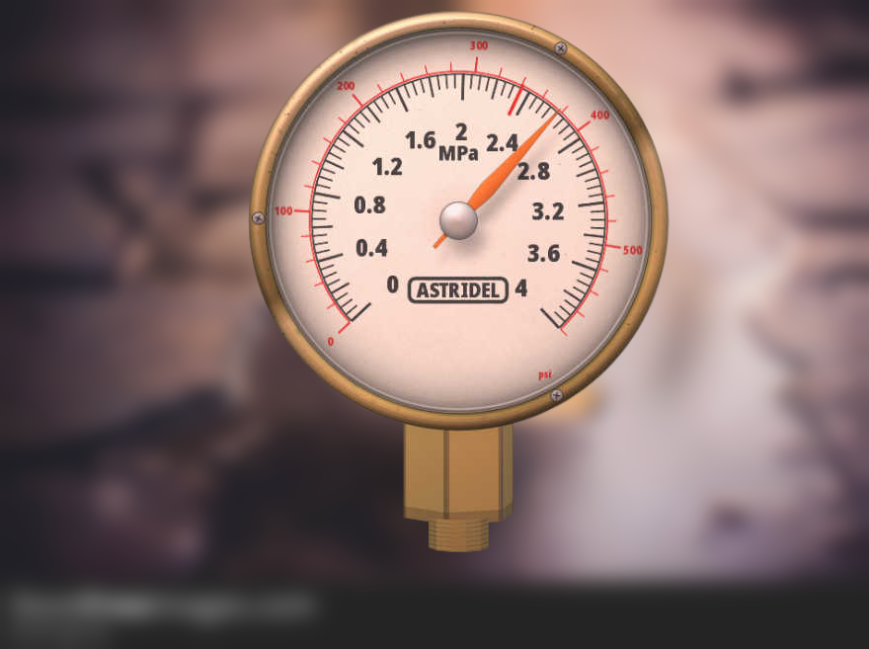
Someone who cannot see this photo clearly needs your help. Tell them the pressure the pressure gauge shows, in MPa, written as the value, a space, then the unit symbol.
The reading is 2.6 MPa
